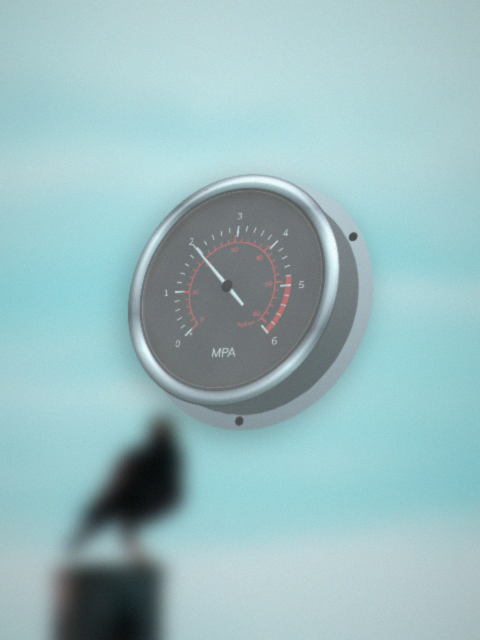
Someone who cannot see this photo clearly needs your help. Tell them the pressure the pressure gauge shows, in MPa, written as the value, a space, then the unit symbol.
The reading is 2 MPa
